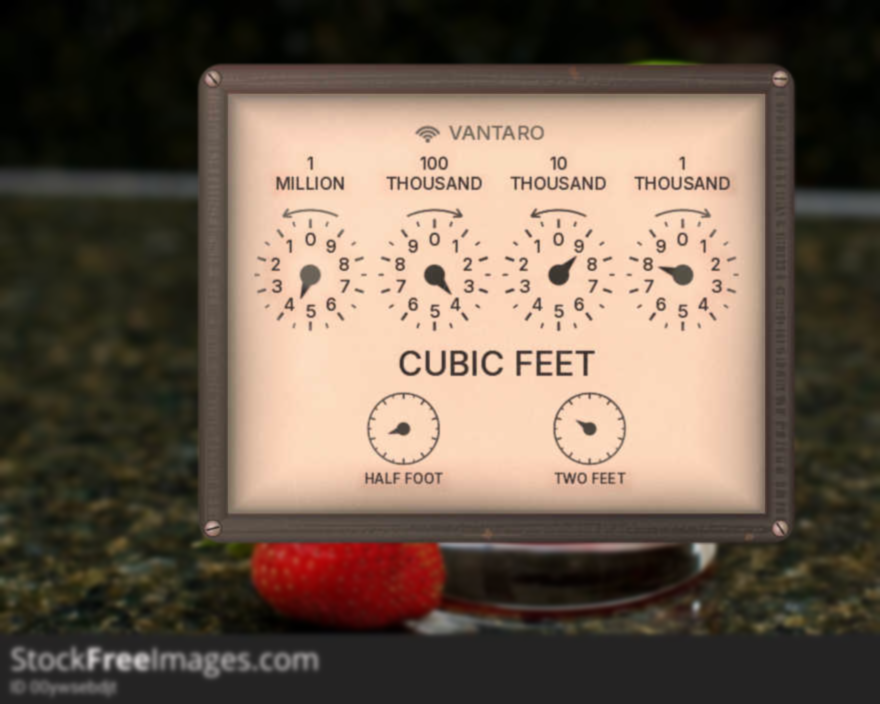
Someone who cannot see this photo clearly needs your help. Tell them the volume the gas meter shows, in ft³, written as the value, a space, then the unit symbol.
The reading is 438800 ft³
